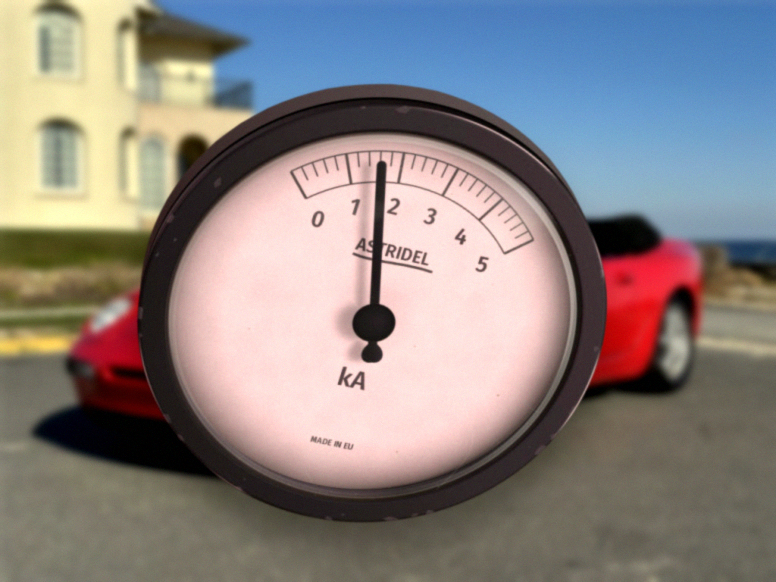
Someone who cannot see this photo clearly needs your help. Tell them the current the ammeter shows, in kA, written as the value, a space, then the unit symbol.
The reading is 1.6 kA
